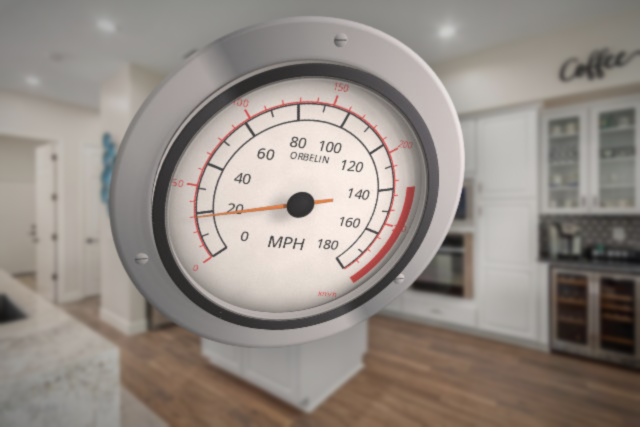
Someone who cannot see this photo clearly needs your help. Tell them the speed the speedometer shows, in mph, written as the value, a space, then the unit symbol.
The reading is 20 mph
